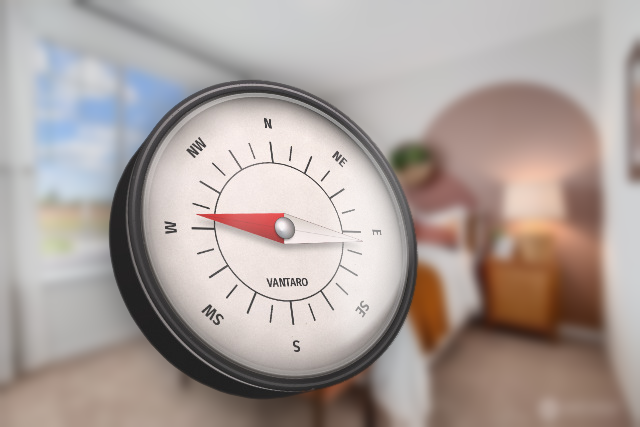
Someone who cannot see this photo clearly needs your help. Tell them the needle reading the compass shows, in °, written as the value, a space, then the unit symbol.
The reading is 277.5 °
